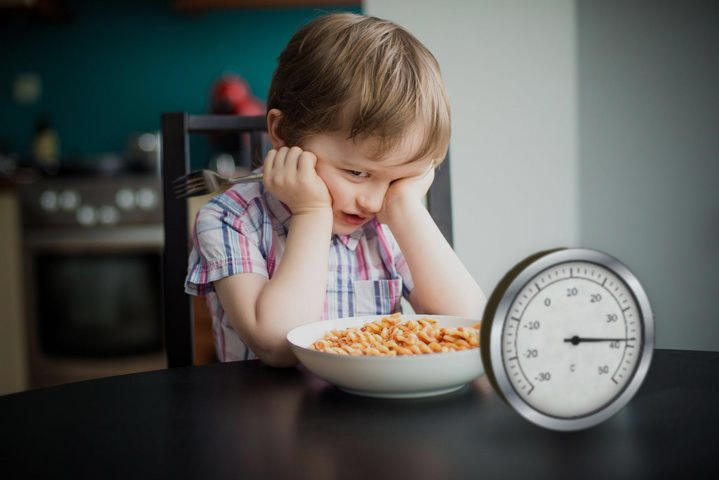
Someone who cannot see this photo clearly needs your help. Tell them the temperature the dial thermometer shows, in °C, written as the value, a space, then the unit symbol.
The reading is 38 °C
